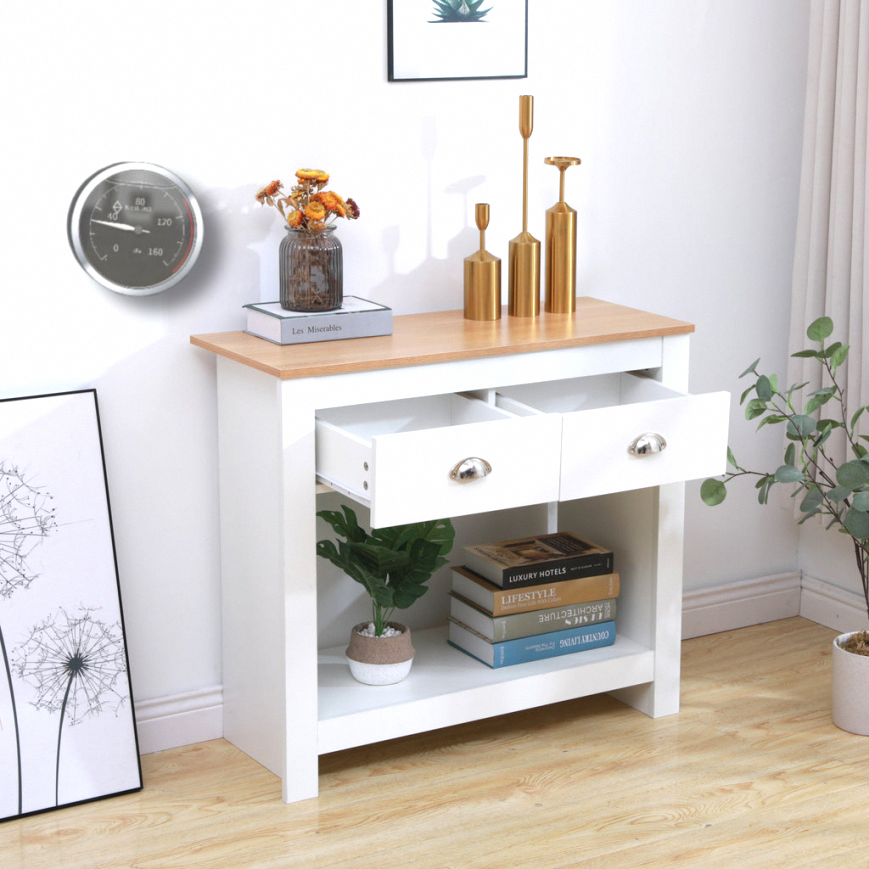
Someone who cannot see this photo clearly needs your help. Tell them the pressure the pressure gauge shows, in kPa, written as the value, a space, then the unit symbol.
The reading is 30 kPa
